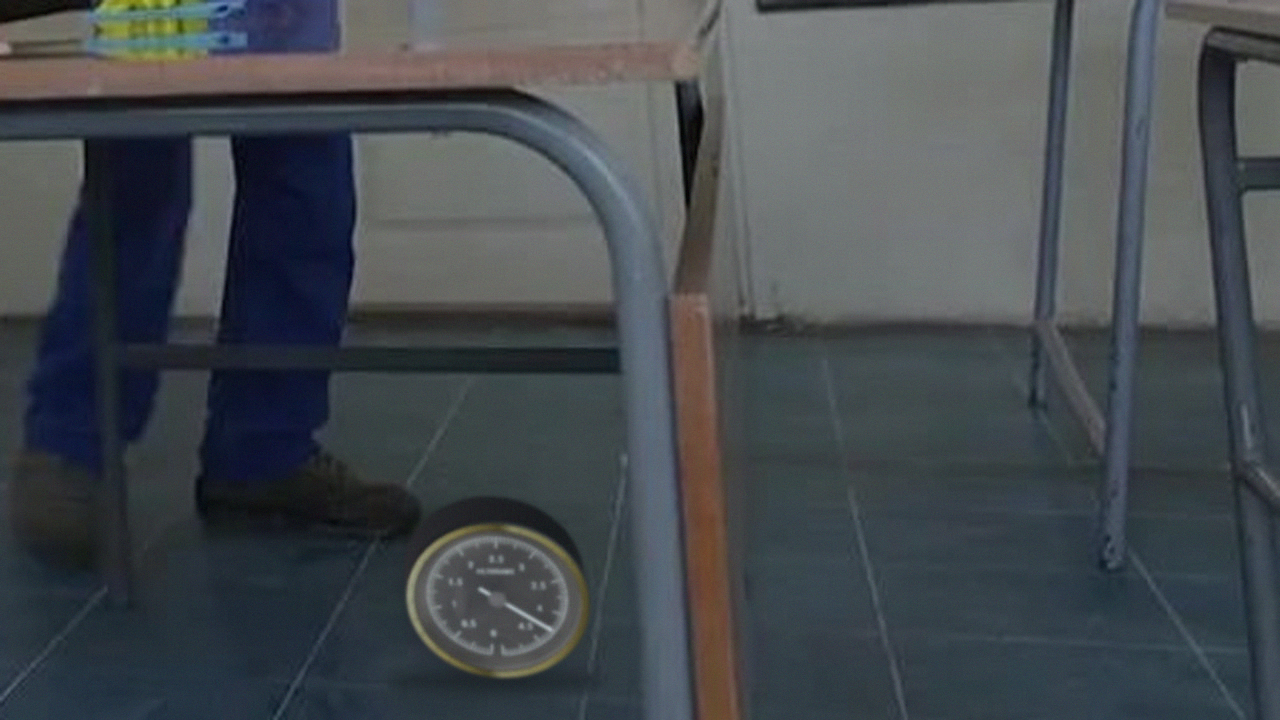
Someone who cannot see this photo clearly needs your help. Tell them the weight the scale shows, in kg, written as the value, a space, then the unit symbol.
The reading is 4.25 kg
